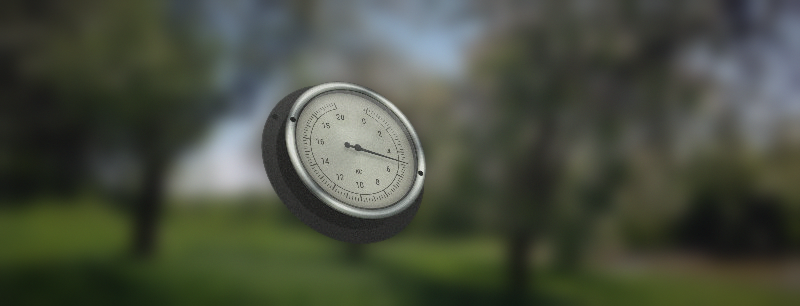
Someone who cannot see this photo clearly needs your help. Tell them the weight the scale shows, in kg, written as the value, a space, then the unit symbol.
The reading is 5 kg
